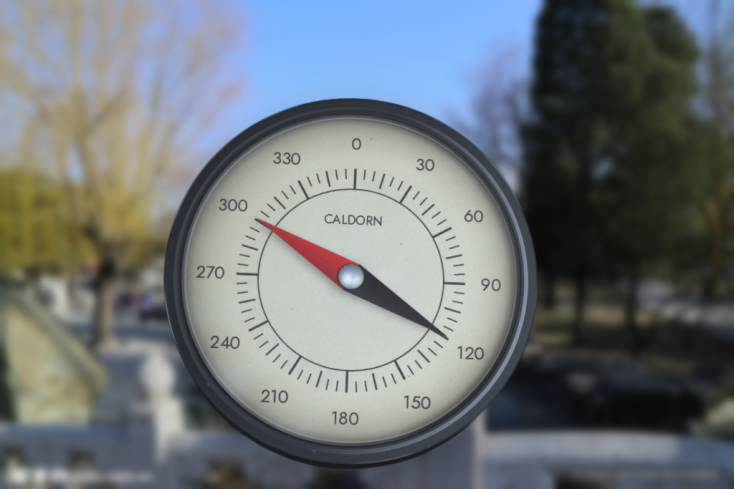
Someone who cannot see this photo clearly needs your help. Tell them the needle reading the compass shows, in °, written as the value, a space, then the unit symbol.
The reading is 300 °
